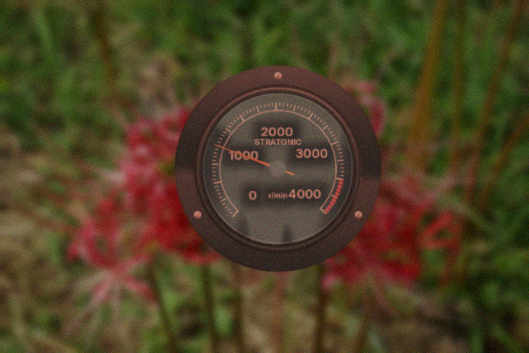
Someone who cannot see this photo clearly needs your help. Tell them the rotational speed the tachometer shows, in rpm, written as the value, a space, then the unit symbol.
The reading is 1000 rpm
